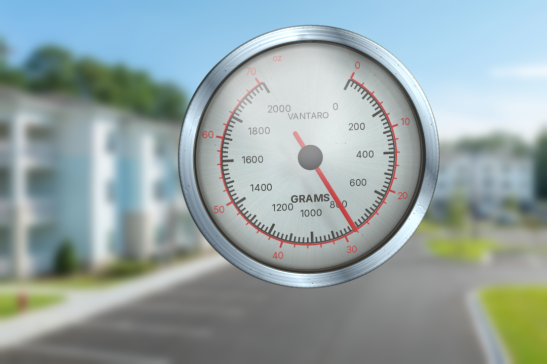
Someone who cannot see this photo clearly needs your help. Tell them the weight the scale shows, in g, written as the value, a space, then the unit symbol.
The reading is 800 g
